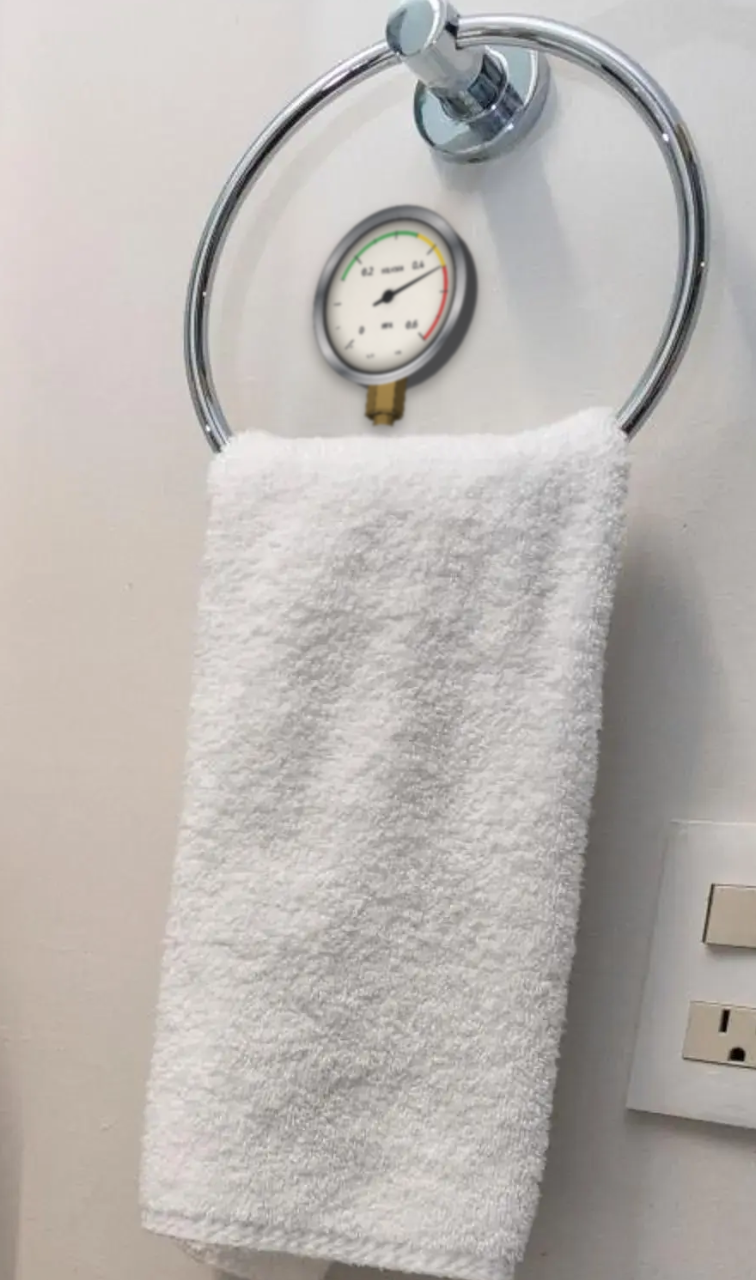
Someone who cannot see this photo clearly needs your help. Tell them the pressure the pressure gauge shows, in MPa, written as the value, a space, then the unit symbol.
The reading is 0.45 MPa
